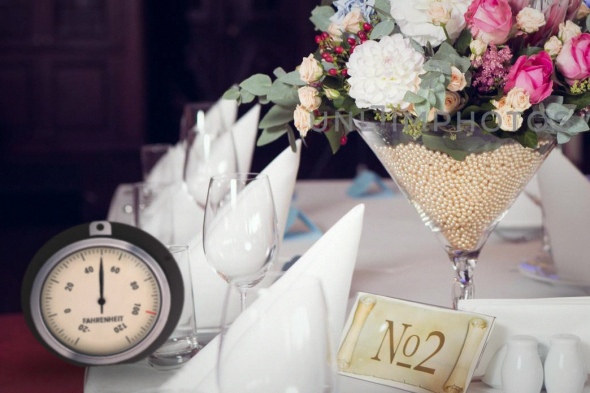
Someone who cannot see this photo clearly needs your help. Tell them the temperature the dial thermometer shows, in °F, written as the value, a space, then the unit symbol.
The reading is 50 °F
